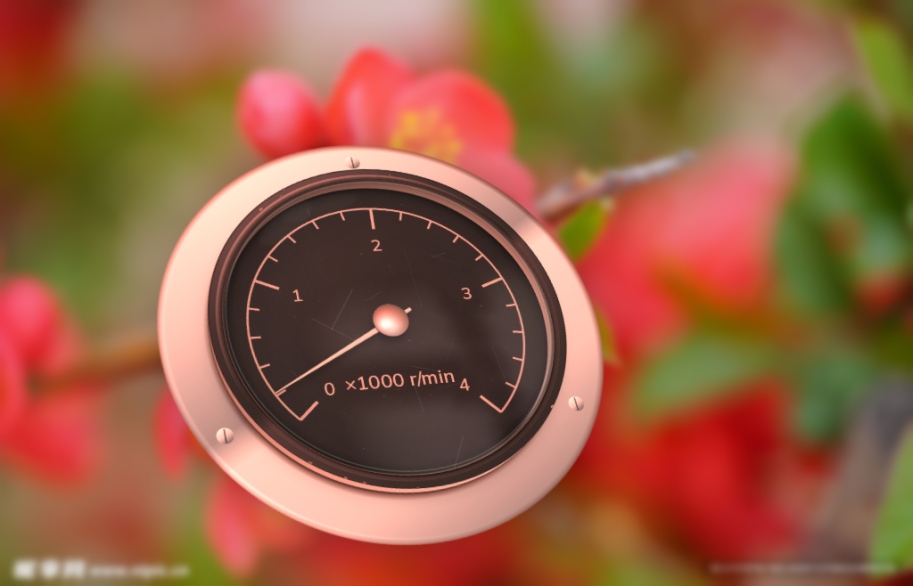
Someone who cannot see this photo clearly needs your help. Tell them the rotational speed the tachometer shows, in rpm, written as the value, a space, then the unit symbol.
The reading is 200 rpm
